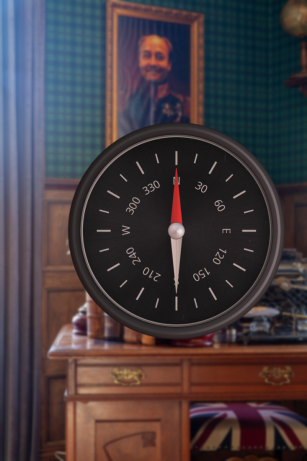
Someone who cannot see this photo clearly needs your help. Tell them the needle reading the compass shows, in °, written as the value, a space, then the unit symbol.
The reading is 0 °
